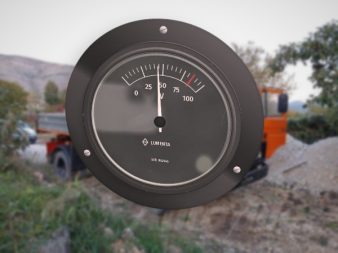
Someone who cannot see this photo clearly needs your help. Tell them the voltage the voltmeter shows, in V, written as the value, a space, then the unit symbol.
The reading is 45 V
